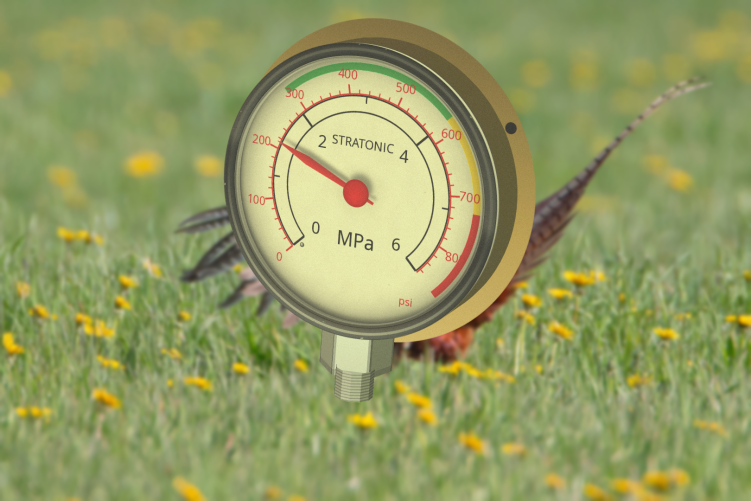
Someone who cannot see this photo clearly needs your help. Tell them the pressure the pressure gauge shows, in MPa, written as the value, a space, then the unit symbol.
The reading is 1.5 MPa
